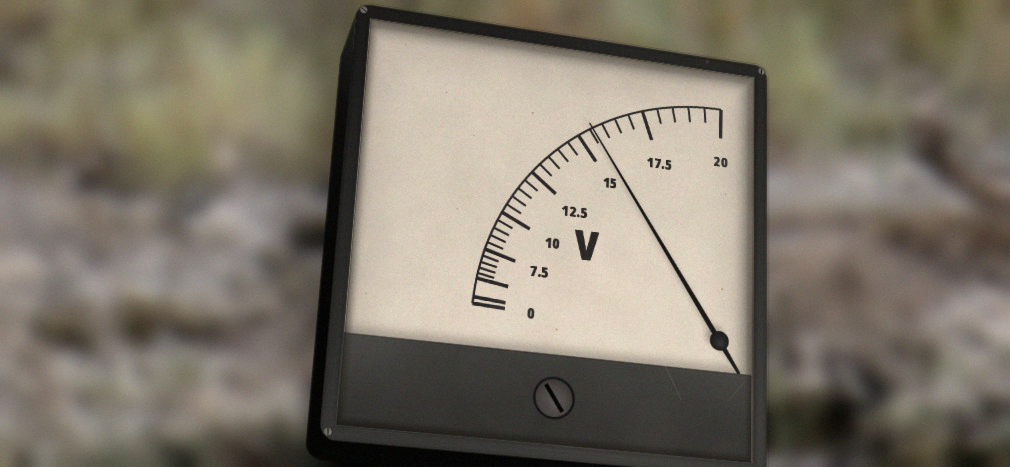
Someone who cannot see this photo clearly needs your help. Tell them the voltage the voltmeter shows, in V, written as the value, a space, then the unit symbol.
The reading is 15.5 V
